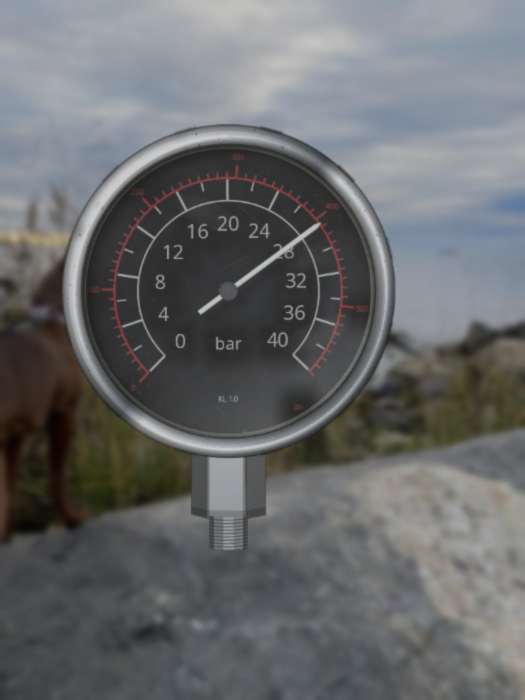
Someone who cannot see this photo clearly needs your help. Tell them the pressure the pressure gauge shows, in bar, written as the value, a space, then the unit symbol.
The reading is 28 bar
